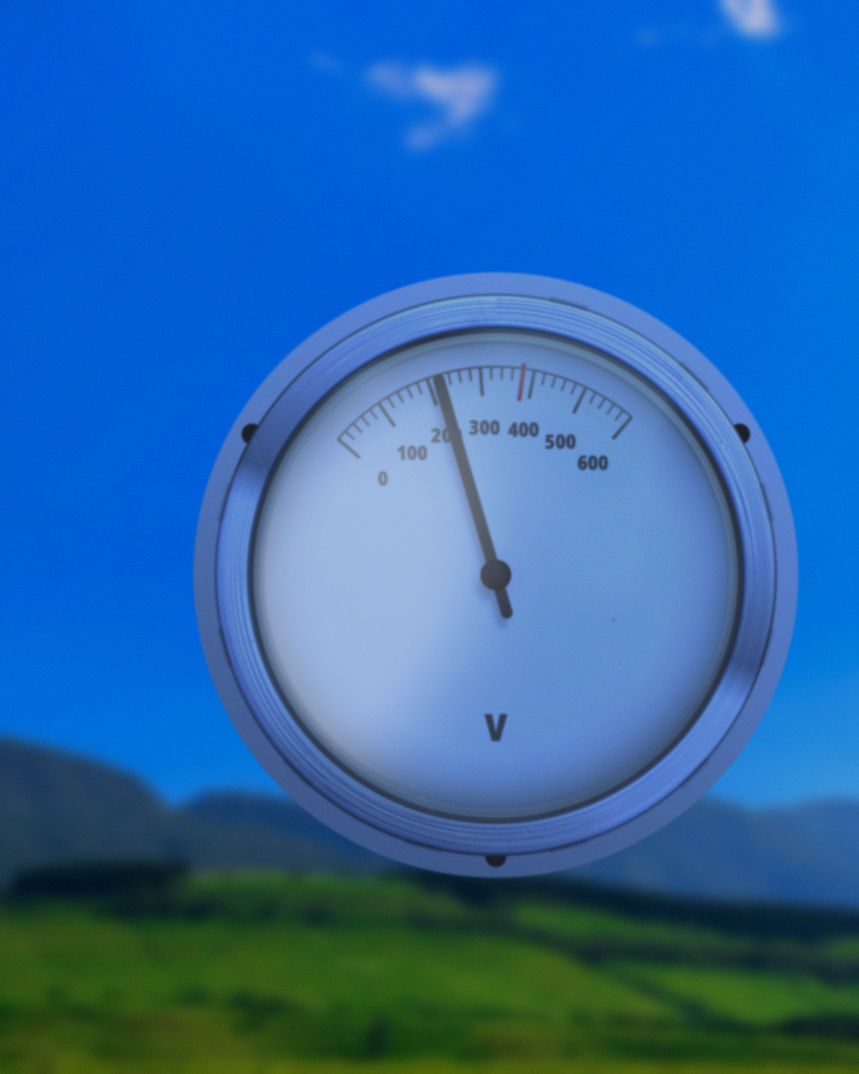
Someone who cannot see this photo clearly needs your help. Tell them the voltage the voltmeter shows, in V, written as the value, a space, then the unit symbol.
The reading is 220 V
